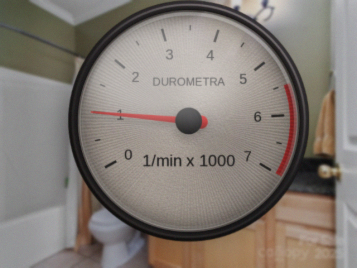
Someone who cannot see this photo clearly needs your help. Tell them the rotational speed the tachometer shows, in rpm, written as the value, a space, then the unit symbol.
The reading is 1000 rpm
